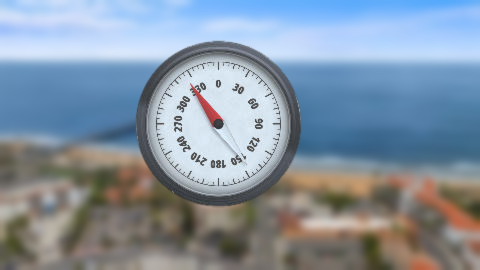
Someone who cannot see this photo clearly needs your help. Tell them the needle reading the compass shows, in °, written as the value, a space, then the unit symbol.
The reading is 325 °
